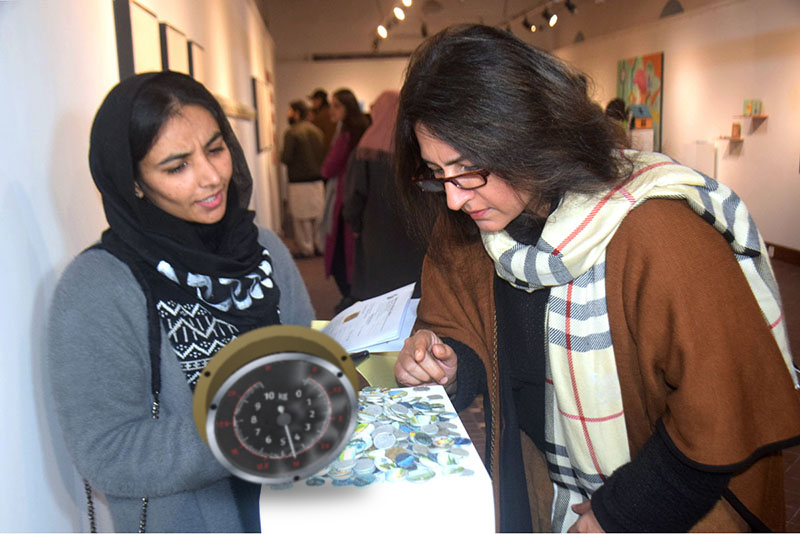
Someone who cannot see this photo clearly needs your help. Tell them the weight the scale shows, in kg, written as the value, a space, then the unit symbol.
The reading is 4.5 kg
